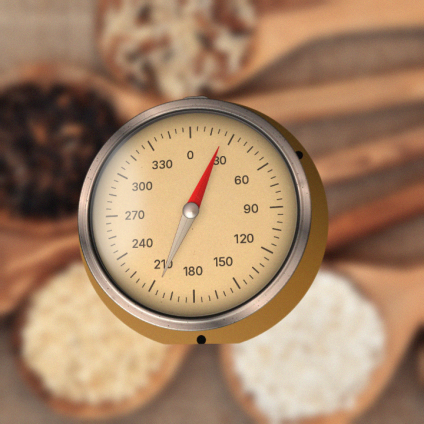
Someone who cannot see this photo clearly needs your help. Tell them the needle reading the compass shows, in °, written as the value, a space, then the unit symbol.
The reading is 25 °
